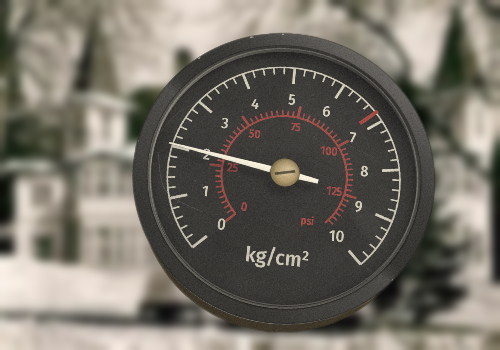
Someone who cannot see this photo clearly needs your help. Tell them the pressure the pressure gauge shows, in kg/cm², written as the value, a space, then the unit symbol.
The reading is 2 kg/cm²
